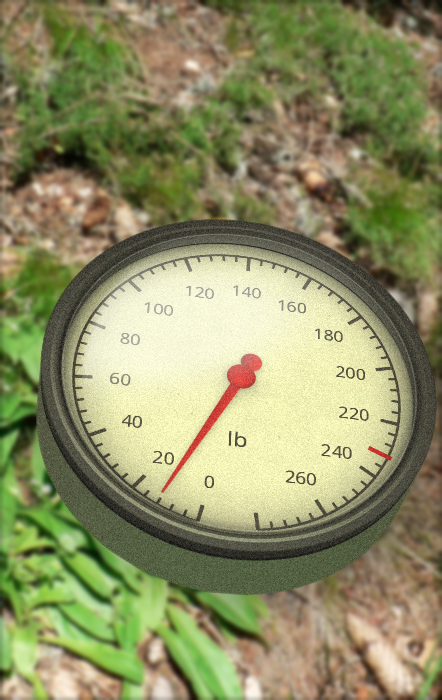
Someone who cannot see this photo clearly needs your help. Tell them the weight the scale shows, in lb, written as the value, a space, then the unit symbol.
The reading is 12 lb
